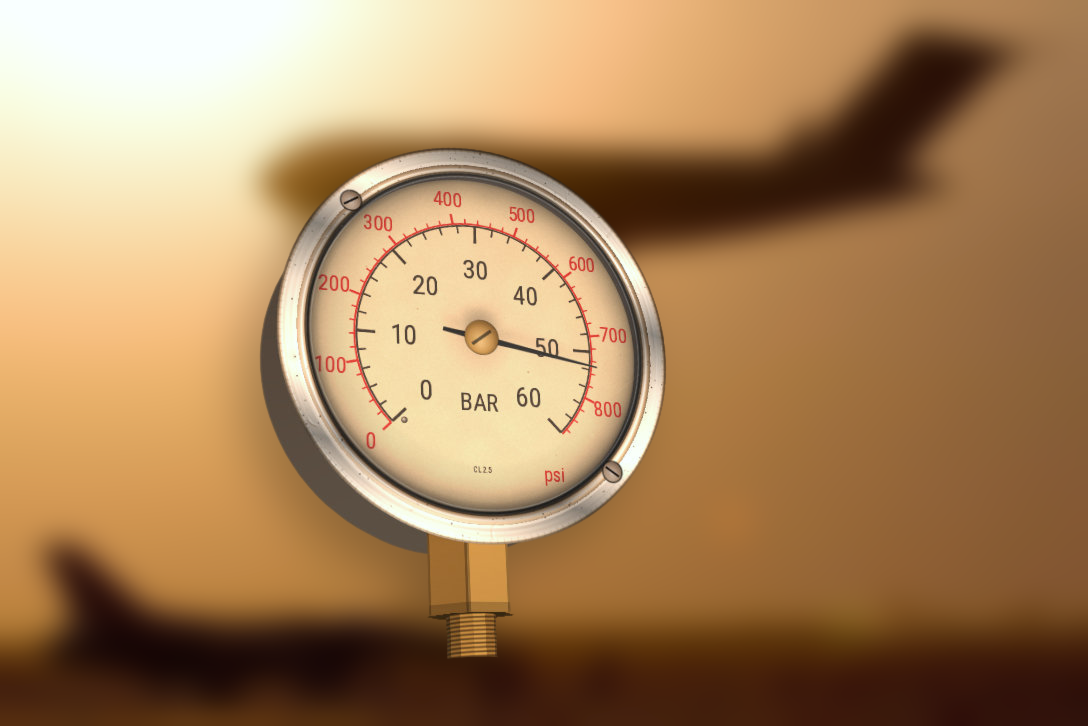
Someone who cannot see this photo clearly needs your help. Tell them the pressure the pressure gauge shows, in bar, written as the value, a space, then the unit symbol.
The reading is 52 bar
